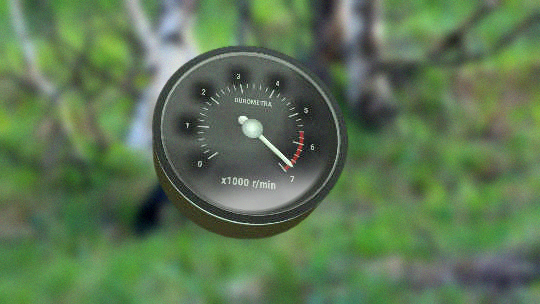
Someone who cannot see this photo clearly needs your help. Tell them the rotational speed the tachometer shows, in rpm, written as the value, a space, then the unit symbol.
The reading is 6800 rpm
